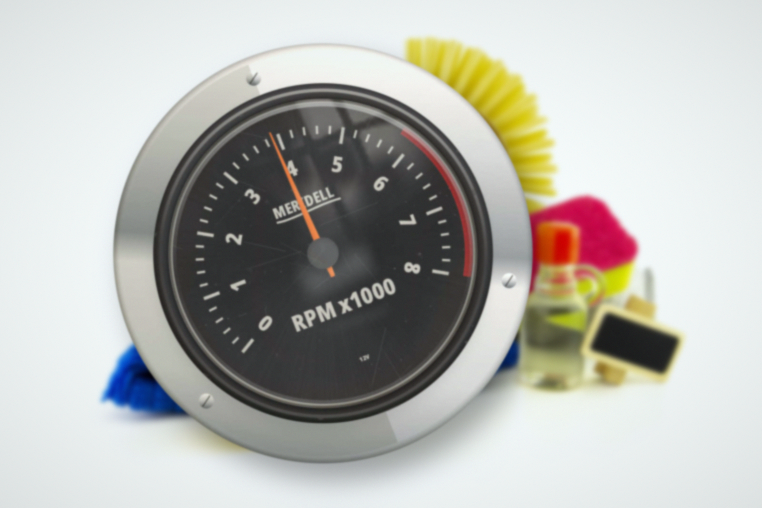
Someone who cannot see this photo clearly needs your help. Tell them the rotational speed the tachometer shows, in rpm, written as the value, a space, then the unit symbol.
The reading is 3900 rpm
